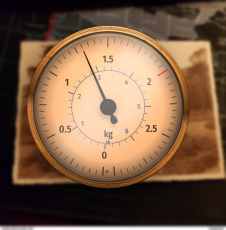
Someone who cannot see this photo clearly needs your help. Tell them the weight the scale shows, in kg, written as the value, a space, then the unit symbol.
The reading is 1.3 kg
